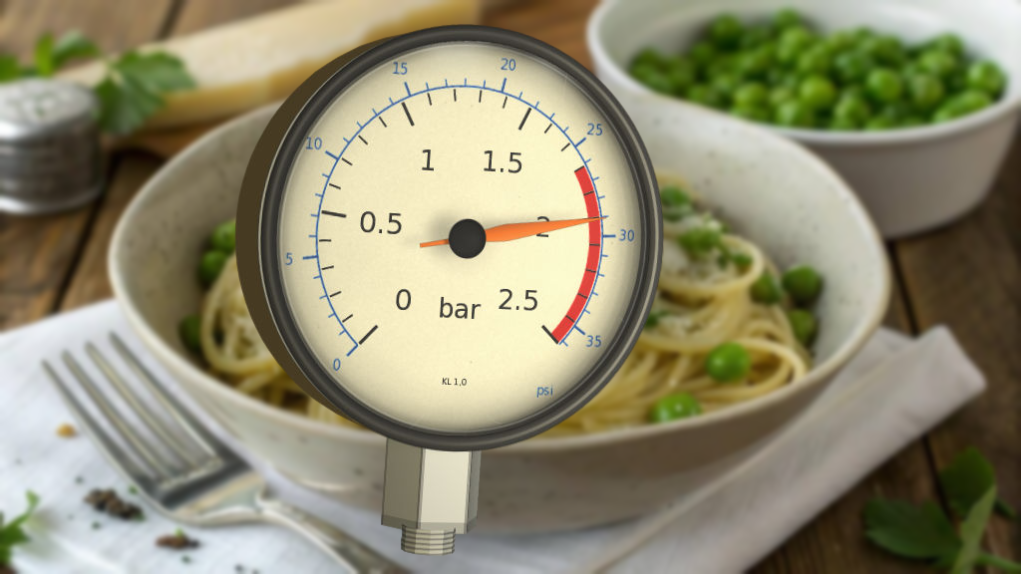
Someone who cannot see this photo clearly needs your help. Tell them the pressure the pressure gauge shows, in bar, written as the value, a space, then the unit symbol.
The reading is 2 bar
